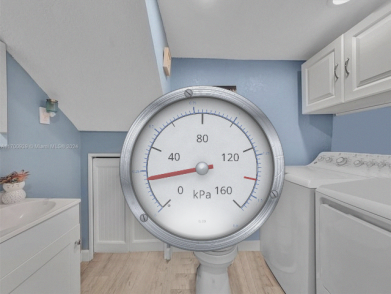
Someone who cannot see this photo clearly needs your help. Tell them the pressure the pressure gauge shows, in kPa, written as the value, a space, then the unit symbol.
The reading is 20 kPa
